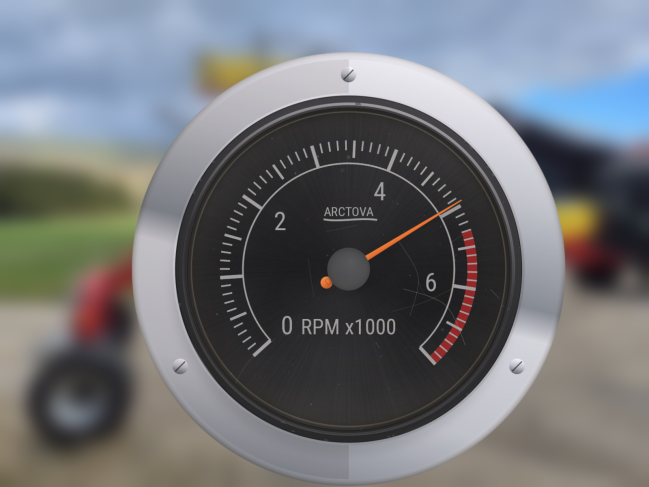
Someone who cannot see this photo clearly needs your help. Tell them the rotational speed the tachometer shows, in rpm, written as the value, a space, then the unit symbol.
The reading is 4950 rpm
